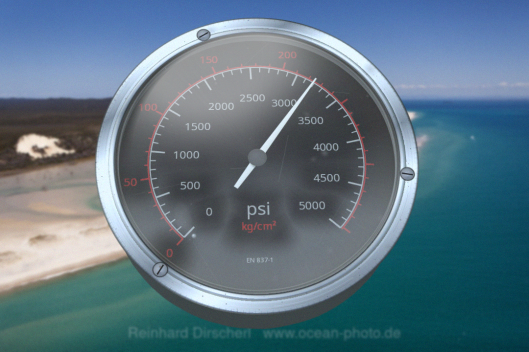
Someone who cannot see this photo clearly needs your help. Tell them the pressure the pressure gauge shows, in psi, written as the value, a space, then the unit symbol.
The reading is 3200 psi
